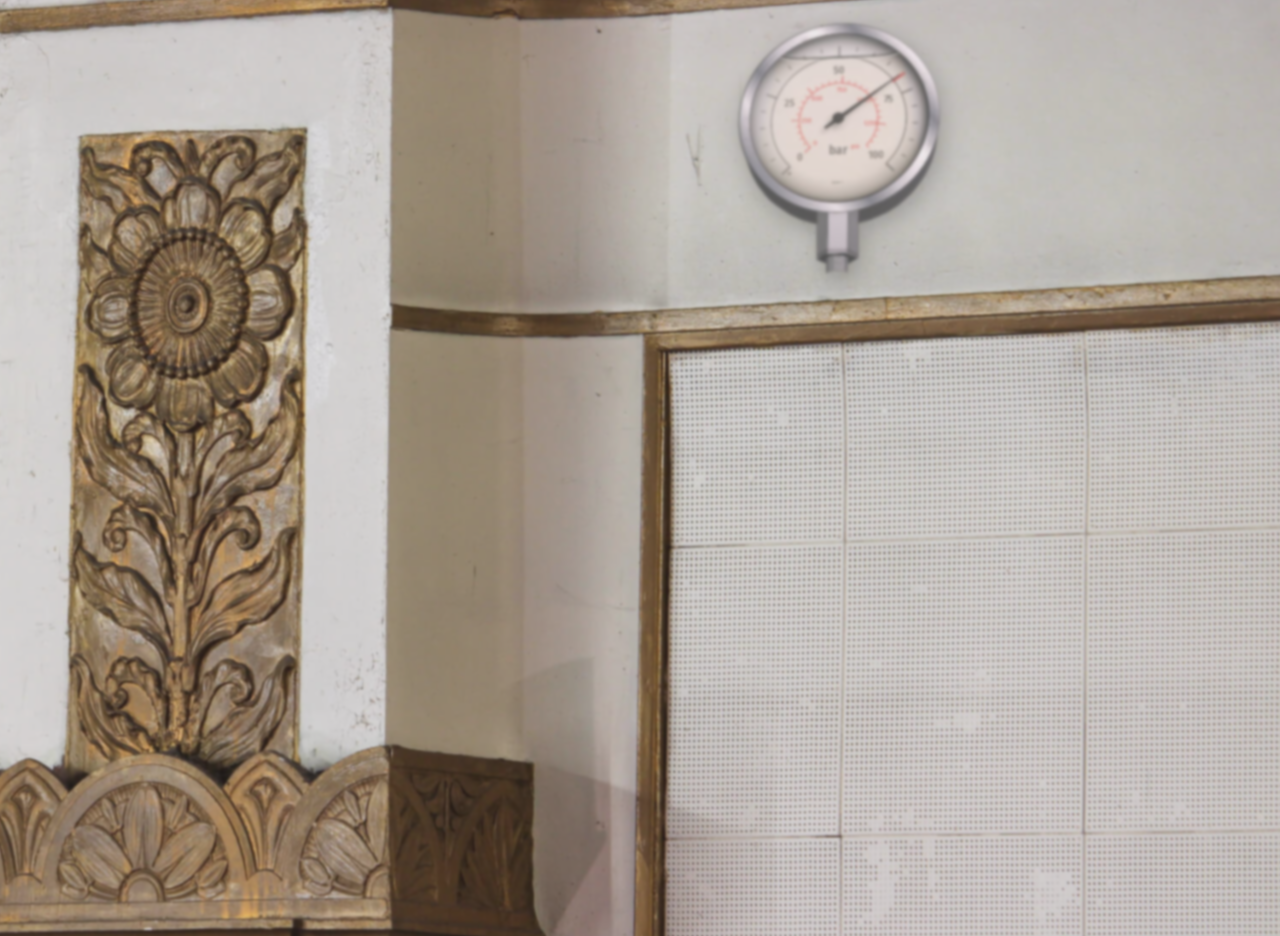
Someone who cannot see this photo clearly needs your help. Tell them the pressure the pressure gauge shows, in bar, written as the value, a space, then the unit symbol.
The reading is 70 bar
